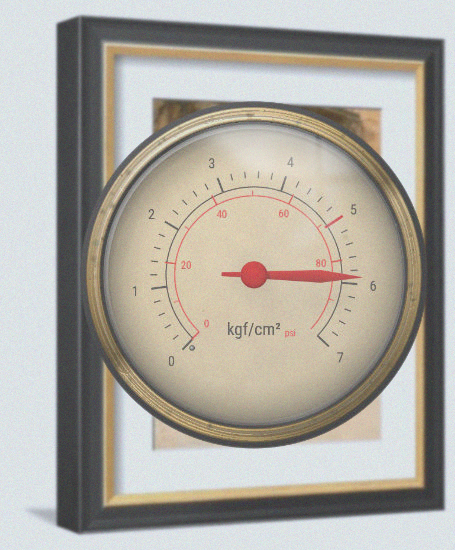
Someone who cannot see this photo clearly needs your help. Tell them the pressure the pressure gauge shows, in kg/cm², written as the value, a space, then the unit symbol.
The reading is 5.9 kg/cm²
